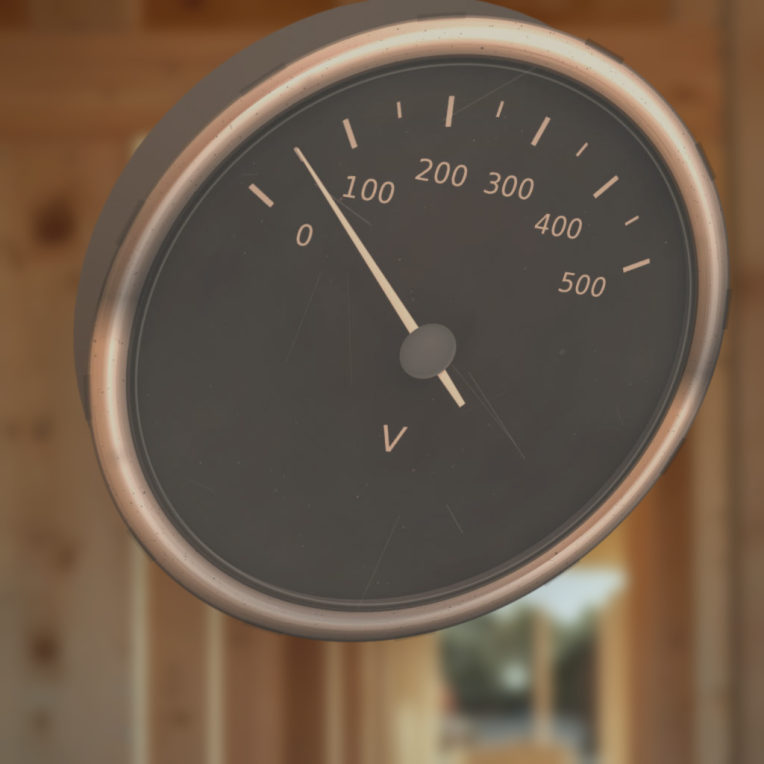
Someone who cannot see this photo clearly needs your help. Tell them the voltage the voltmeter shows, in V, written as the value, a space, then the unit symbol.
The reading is 50 V
